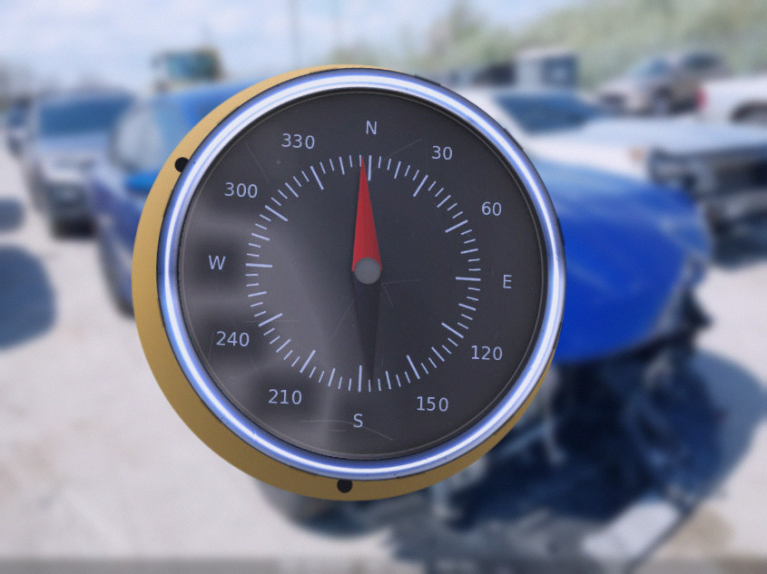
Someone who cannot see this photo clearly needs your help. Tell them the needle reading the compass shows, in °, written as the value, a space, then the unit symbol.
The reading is 355 °
